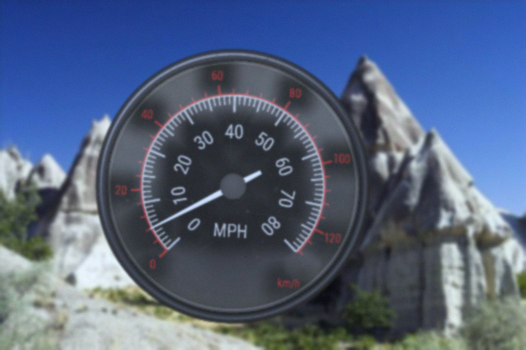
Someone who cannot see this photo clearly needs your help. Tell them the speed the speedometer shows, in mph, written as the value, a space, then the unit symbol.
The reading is 5 mph
